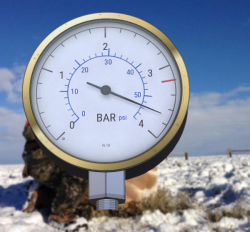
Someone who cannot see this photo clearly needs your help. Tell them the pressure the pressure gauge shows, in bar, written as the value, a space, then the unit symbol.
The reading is 3.7 bar
